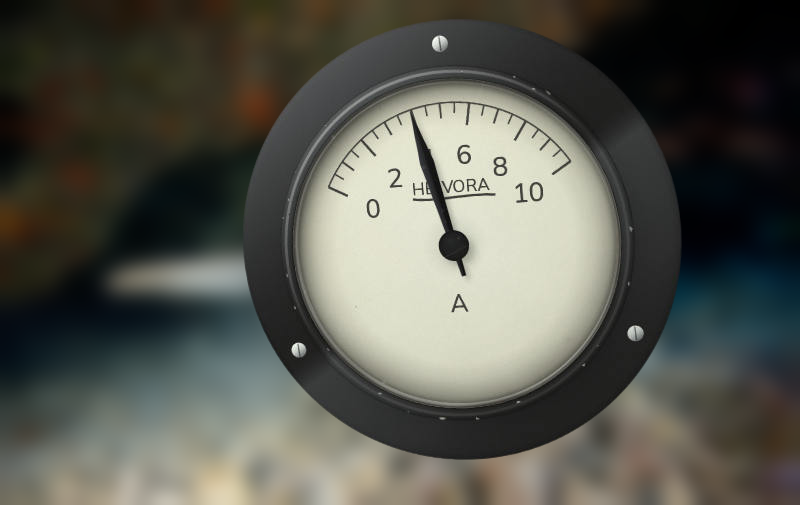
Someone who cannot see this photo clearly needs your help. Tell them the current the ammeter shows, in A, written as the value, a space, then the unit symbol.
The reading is 4 A
